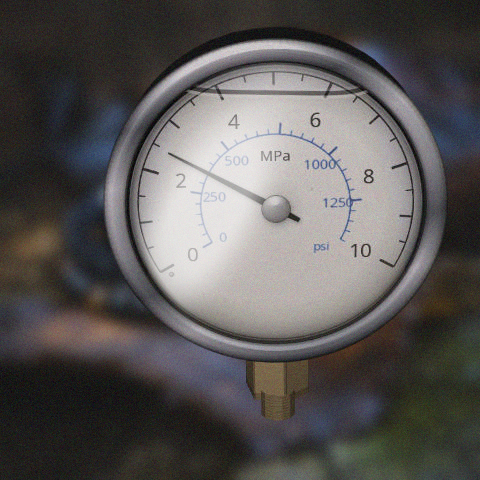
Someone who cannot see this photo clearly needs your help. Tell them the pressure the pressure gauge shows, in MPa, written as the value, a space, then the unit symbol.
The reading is 2.5 MPa
